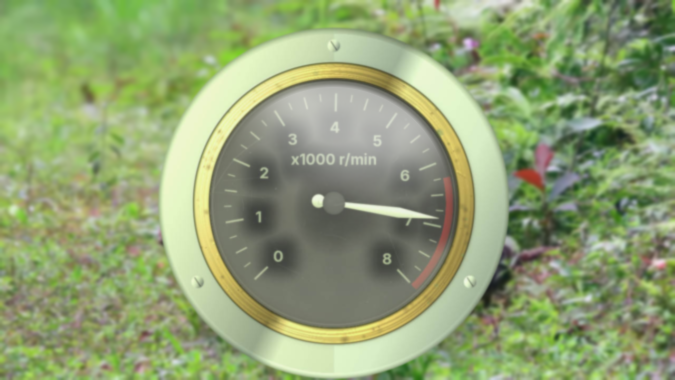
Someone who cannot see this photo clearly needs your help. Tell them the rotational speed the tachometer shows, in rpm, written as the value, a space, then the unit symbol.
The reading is 6875 rpm
